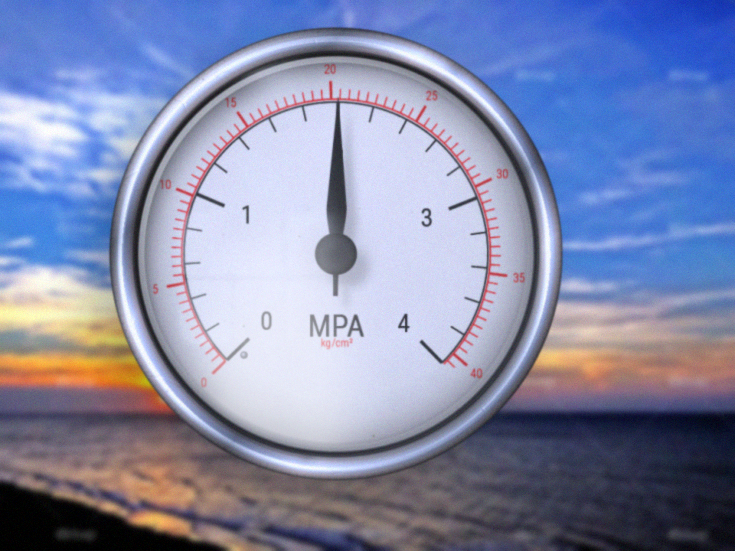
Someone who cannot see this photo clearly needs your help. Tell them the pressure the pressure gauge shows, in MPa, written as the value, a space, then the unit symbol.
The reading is 2 MPa
